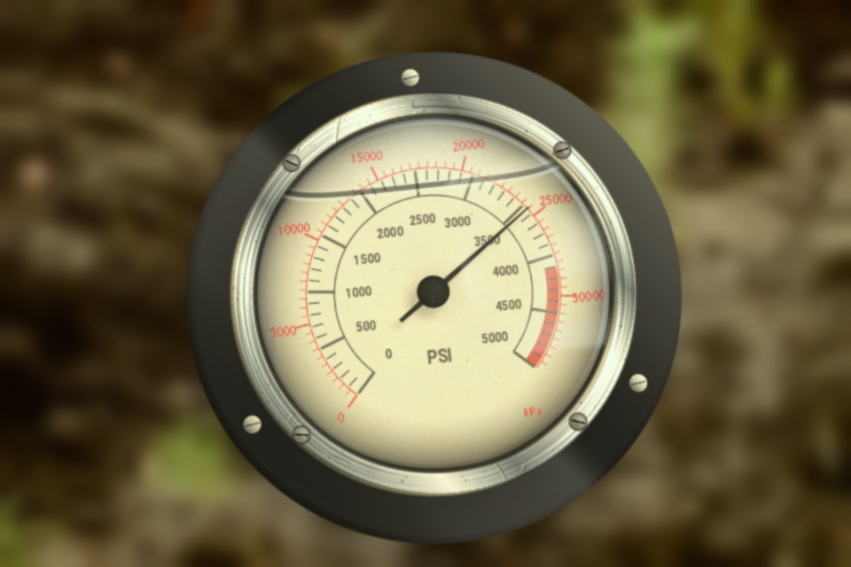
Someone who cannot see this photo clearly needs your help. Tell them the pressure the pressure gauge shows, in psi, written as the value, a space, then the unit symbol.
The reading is 3550 psi
